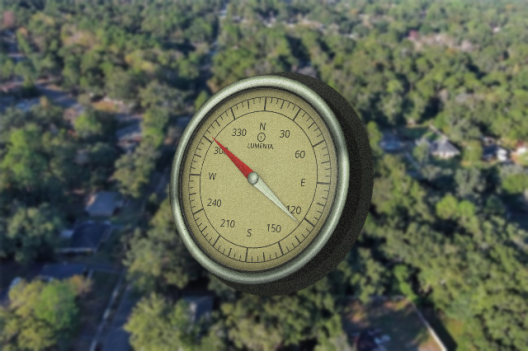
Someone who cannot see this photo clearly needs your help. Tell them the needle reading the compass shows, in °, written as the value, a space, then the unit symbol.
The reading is 305 °
